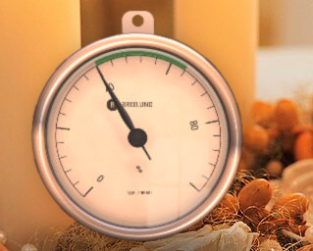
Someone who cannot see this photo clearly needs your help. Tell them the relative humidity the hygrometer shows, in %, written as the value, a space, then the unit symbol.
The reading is 40 %
